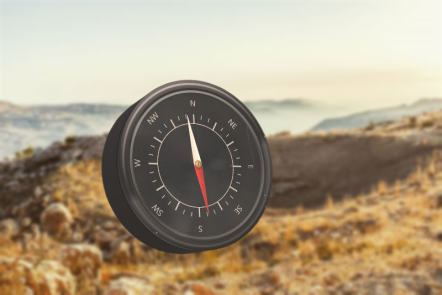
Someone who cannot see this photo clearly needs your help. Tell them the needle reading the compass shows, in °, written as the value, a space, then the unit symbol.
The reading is 170 °
